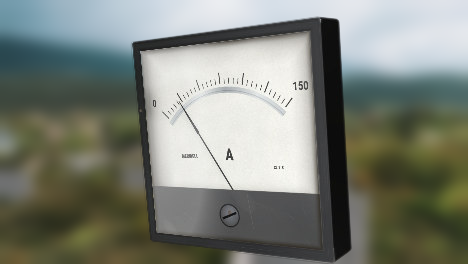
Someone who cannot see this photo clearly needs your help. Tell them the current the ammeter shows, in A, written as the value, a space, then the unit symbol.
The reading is 25 A
